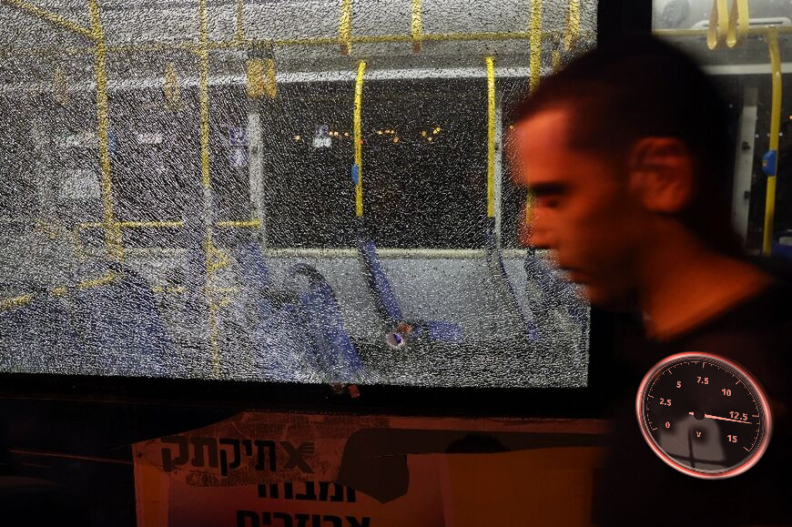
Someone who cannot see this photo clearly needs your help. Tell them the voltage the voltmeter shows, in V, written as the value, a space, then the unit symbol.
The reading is 13 V
